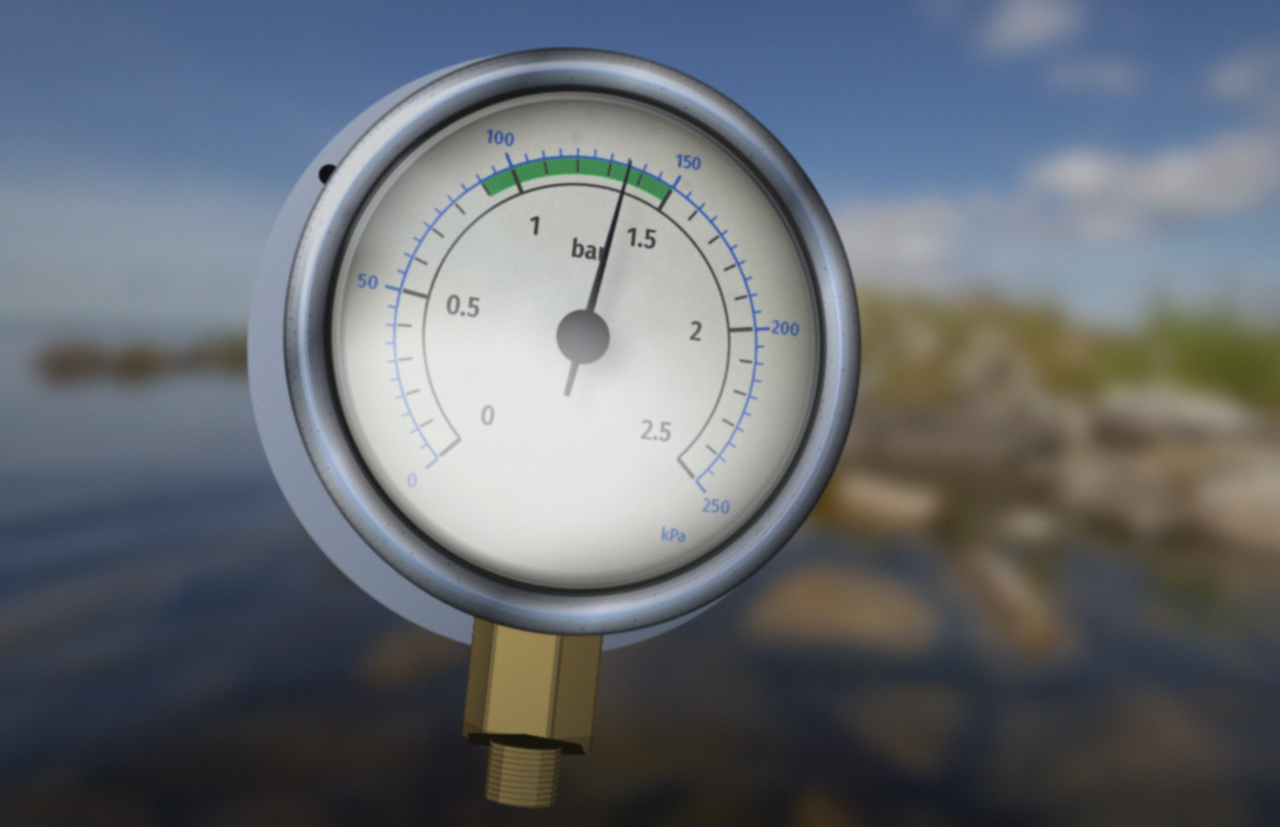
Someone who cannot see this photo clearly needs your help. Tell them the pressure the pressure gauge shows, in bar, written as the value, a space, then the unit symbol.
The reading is 1.35 bar
